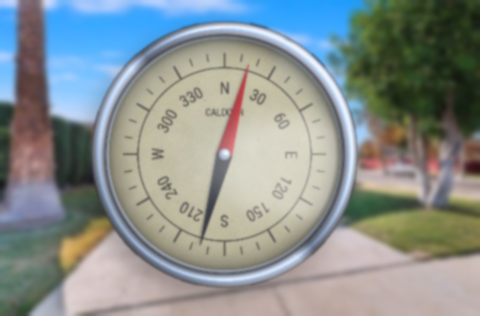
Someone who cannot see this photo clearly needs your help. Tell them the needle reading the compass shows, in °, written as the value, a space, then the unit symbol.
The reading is 15 °
